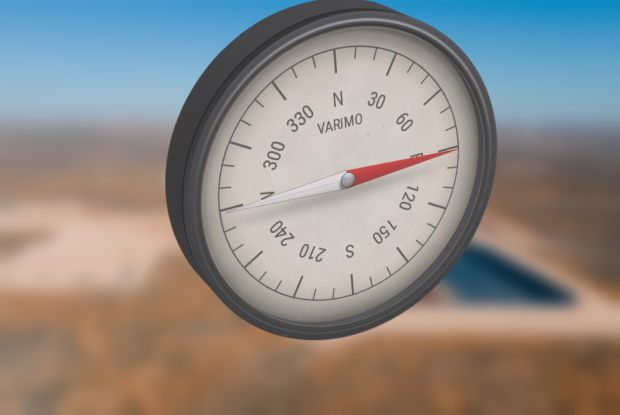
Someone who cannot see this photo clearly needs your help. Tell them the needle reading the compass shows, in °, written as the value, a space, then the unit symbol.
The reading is 90 °
